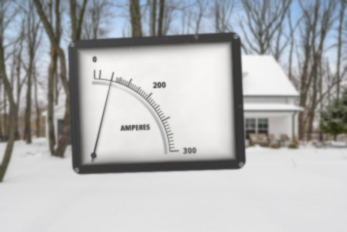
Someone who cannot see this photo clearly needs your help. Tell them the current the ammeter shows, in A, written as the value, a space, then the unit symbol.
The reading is 100 A
